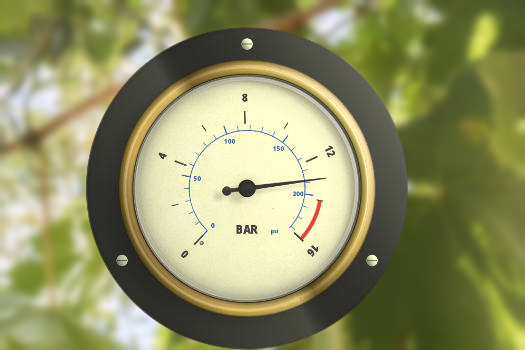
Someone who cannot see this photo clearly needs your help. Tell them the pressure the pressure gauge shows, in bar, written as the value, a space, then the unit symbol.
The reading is 13 bar
